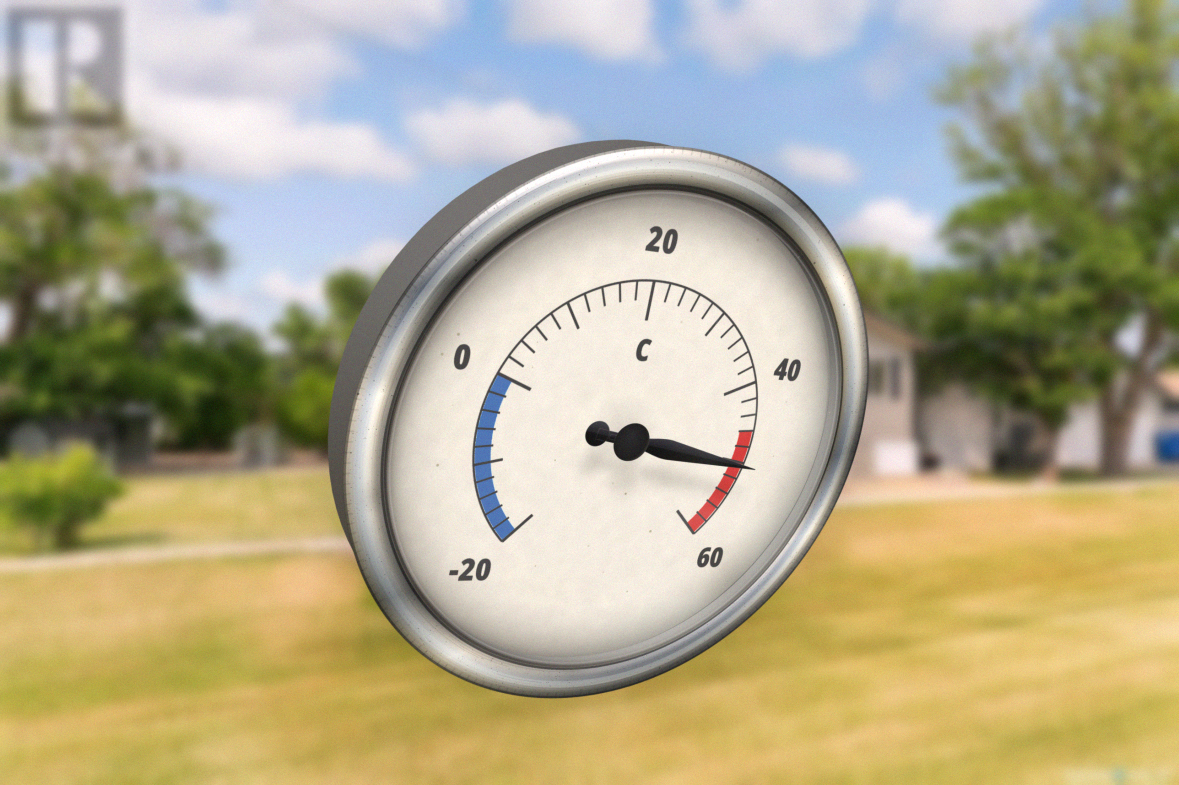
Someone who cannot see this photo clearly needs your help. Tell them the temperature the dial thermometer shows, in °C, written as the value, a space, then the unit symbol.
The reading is 50 °C
